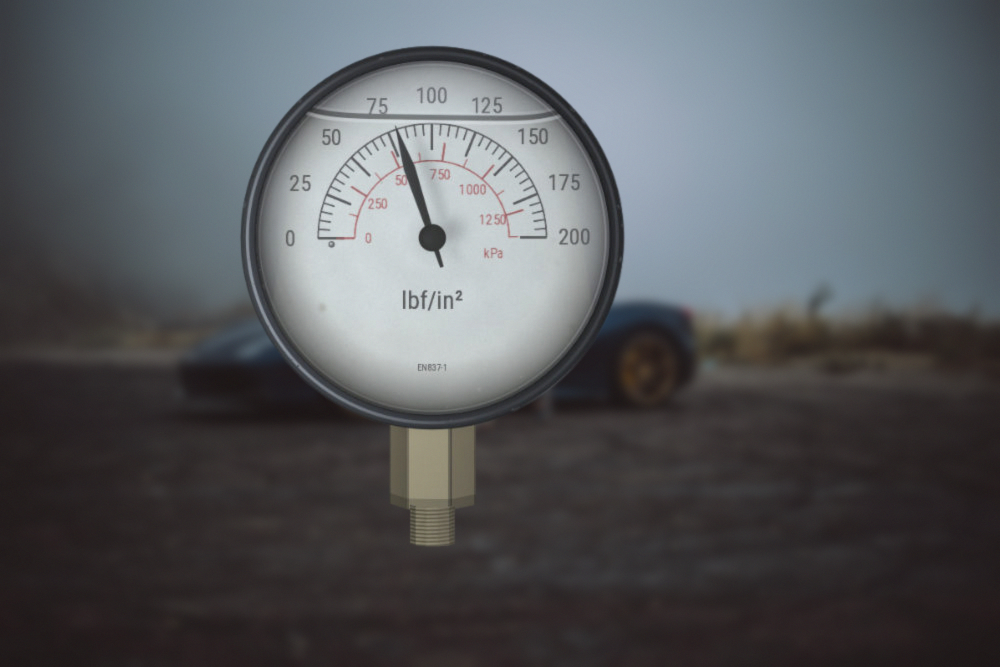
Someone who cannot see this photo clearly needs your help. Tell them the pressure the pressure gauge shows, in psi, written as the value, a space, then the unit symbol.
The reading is 80 psi
